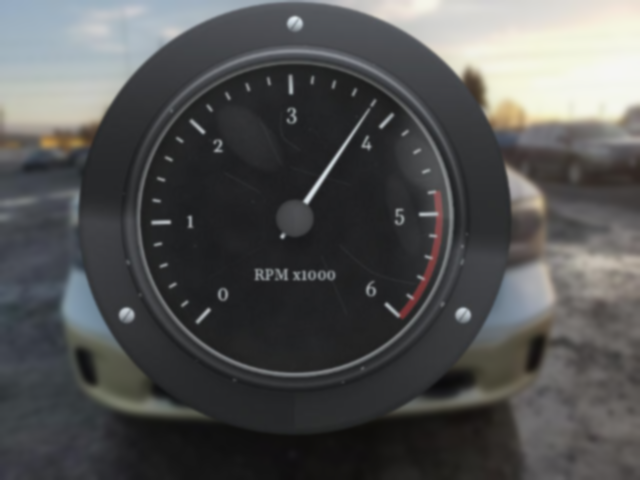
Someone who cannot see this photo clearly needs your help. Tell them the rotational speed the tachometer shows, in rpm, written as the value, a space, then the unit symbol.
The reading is 3800 rpm
